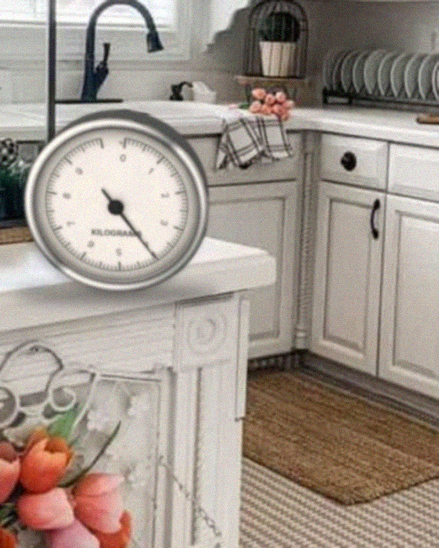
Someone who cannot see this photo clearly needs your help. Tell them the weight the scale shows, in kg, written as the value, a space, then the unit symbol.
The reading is 4 kg
